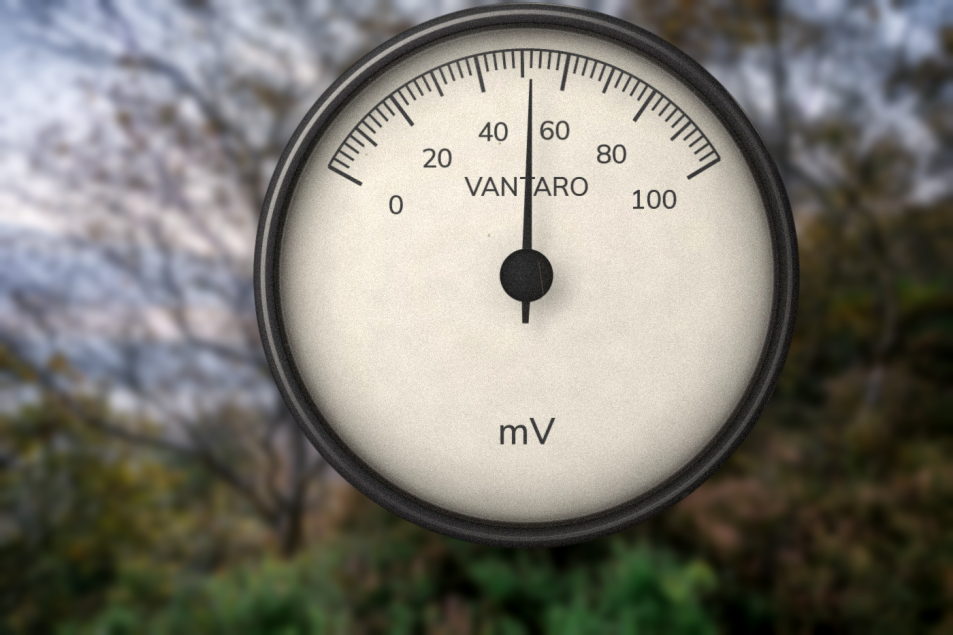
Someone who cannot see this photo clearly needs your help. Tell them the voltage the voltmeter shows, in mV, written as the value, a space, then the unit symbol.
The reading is 52 mV
